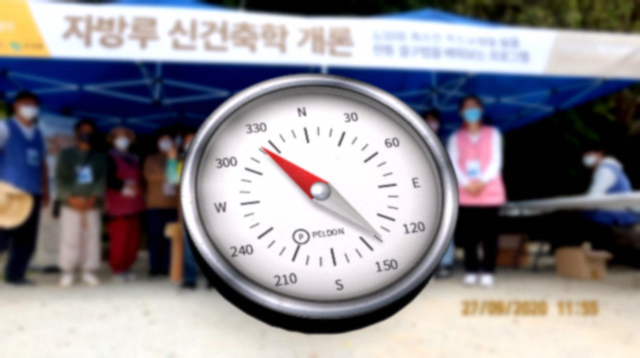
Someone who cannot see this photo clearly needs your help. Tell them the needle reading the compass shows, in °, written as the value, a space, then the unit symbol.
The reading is 320 °
